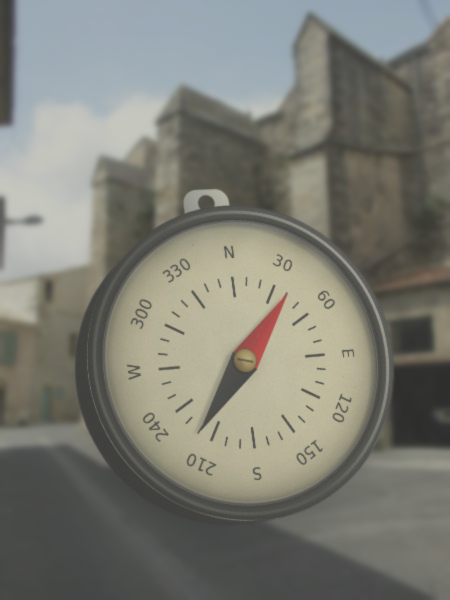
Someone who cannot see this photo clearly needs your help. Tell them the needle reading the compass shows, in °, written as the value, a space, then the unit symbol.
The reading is 40 °
